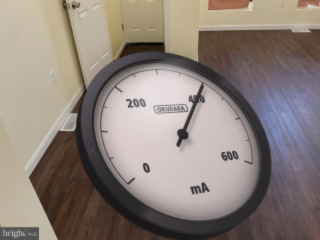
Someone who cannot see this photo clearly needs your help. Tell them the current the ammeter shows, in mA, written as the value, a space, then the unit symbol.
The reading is 400 mA
